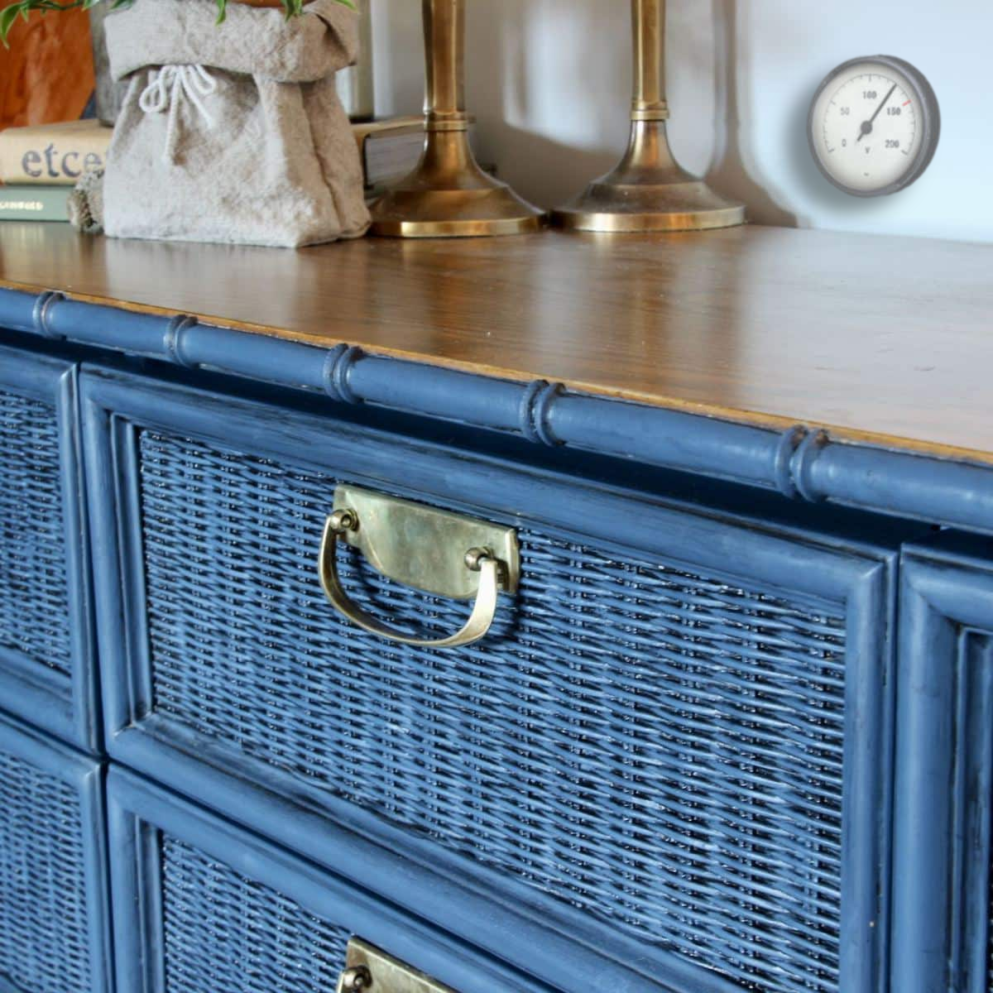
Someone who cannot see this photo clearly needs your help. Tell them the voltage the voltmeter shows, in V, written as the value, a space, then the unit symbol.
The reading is 130 V
